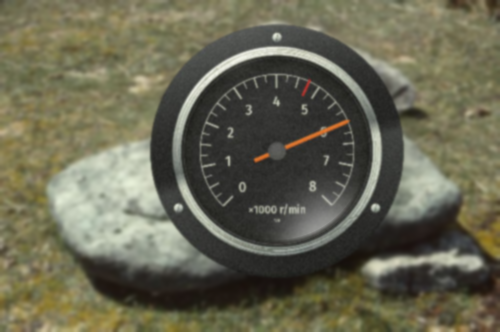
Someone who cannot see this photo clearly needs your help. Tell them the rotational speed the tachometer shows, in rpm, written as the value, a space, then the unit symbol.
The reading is 6000 rpm
